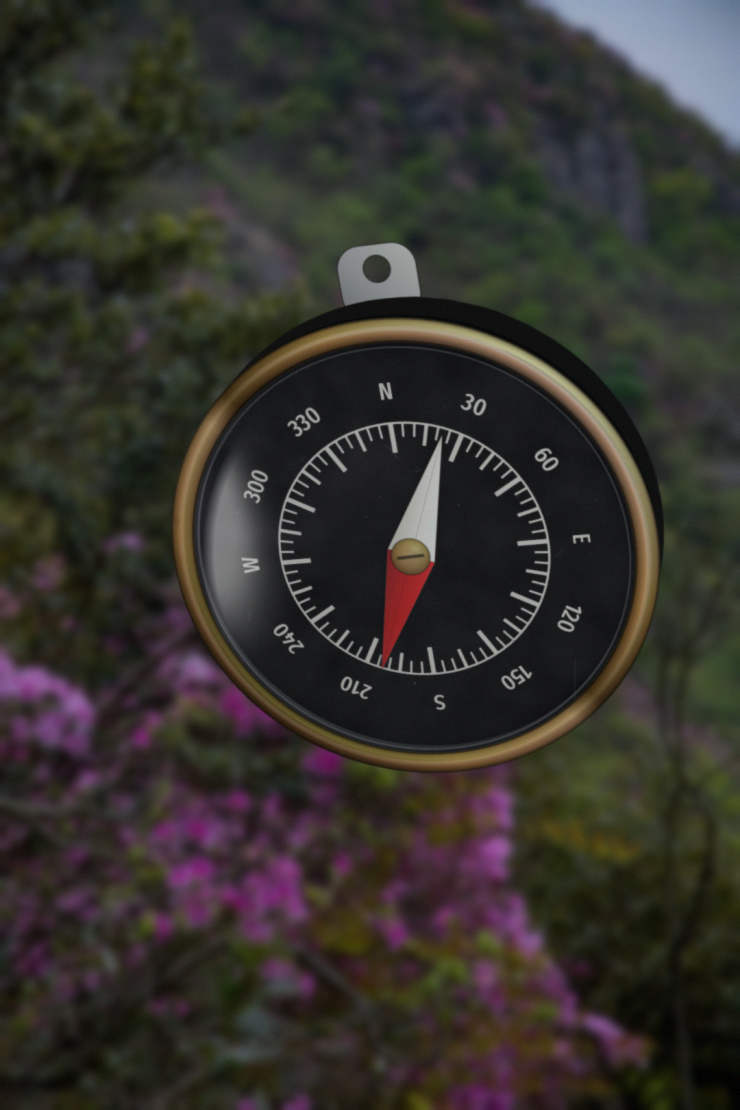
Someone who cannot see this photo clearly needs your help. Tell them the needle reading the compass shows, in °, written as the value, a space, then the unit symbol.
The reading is 202.5 °
